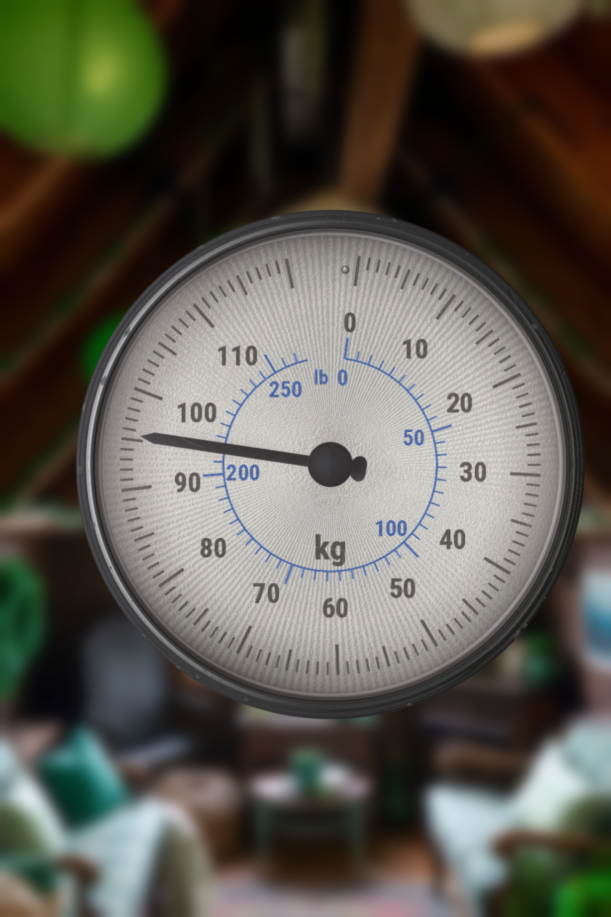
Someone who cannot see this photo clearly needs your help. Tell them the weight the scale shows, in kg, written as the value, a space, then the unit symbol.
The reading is 95.5 kg
